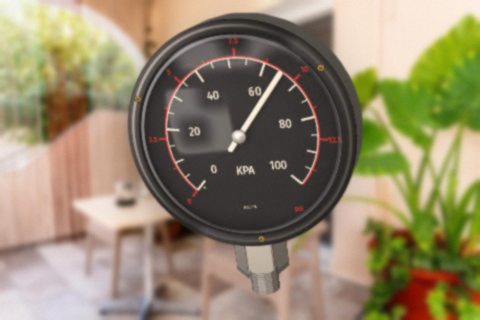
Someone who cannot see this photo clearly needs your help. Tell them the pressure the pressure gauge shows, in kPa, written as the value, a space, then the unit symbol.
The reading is 65 kPa
